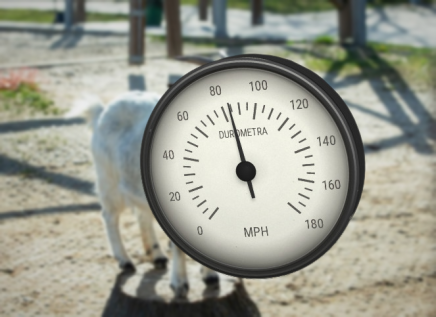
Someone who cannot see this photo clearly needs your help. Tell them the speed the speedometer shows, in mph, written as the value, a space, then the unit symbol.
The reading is 85 mph
